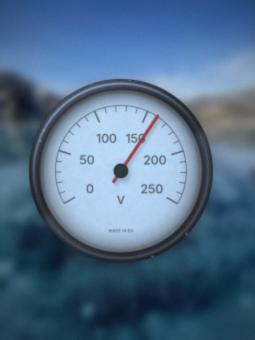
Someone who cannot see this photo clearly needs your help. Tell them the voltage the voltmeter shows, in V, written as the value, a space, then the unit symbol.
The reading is 160 V
